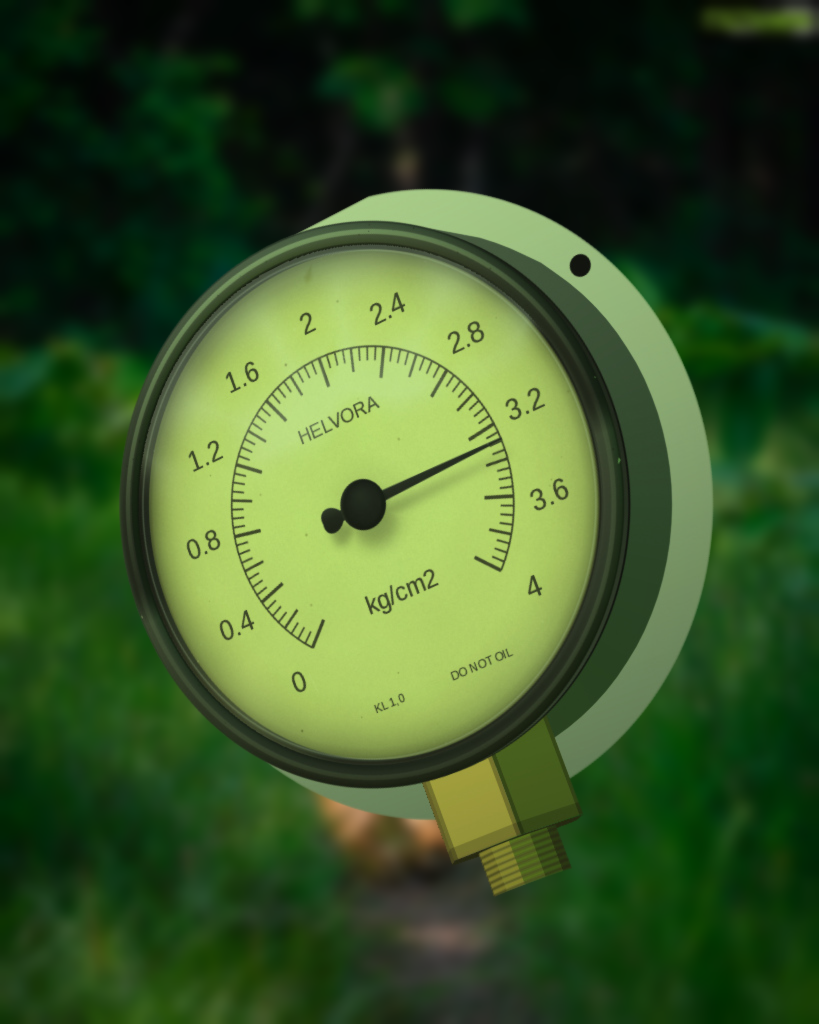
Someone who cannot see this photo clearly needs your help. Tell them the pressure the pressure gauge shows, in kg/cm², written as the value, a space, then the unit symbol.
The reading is 3.3 kg/cm²
